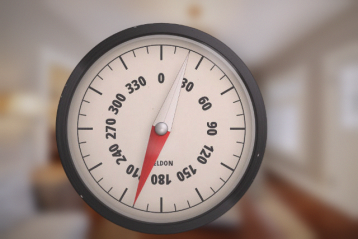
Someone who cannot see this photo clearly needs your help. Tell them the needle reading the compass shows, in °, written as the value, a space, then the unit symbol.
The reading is 200 °
